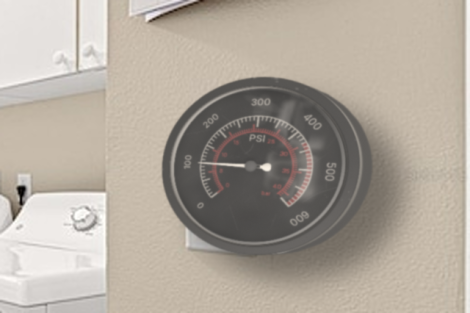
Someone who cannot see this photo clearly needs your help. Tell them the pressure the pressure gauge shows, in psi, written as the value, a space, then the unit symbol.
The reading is 100 psi
